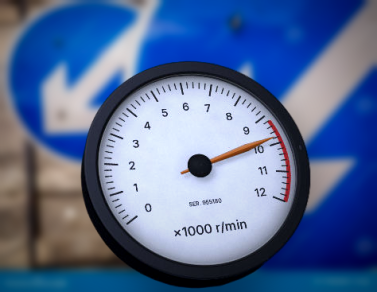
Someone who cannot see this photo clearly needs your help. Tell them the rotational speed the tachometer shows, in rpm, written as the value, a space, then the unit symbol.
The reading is 9800 rpm
